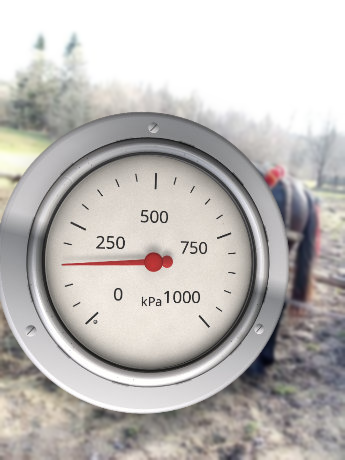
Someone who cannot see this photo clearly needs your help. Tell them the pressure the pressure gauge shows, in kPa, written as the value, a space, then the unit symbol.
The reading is 150 kPa
